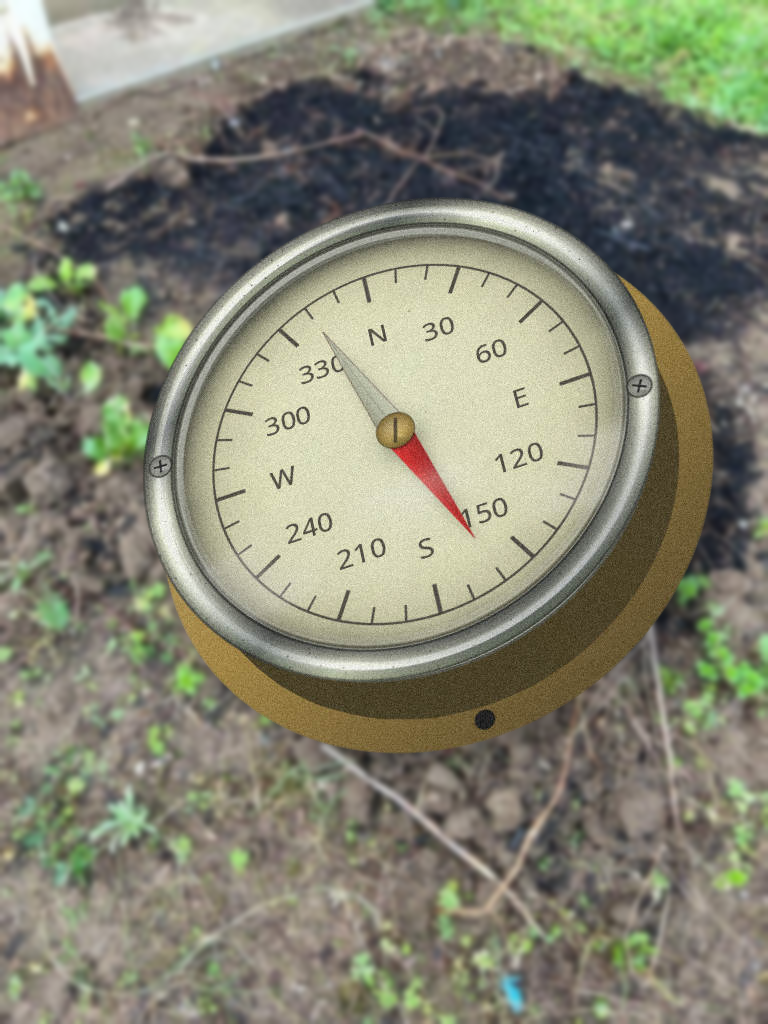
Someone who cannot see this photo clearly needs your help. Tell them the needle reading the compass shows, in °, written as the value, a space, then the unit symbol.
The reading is 160 °
